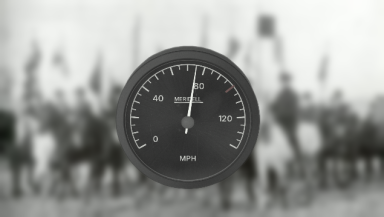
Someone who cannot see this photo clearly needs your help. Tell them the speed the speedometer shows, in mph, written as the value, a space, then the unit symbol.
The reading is 75 mph
